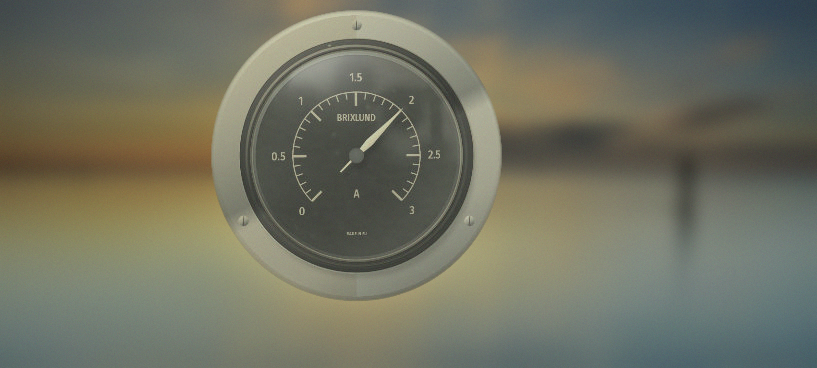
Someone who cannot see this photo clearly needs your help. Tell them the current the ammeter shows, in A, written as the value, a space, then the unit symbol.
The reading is 2 A
